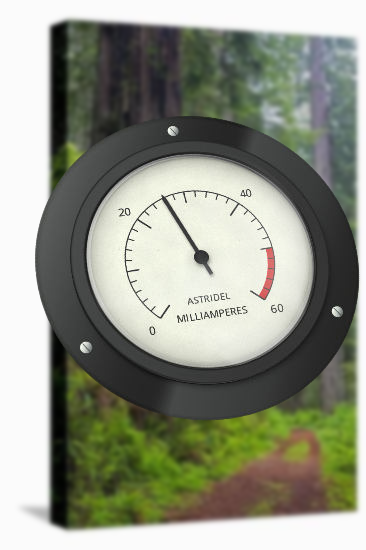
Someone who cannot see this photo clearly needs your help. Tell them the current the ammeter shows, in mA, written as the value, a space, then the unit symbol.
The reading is 26 mA
